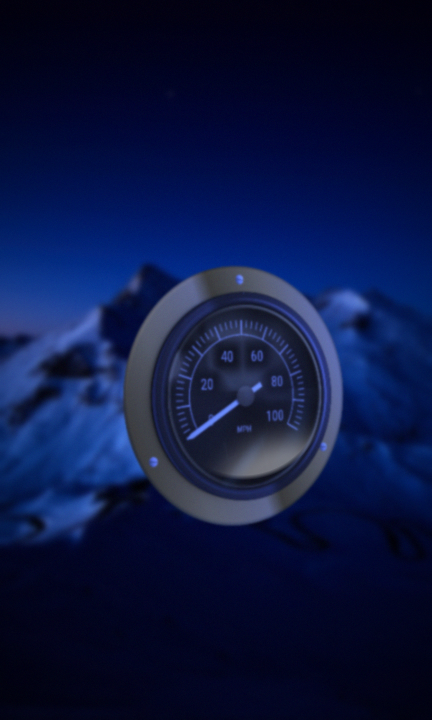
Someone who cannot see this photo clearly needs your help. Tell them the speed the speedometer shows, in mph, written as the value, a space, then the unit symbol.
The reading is 0 mph
